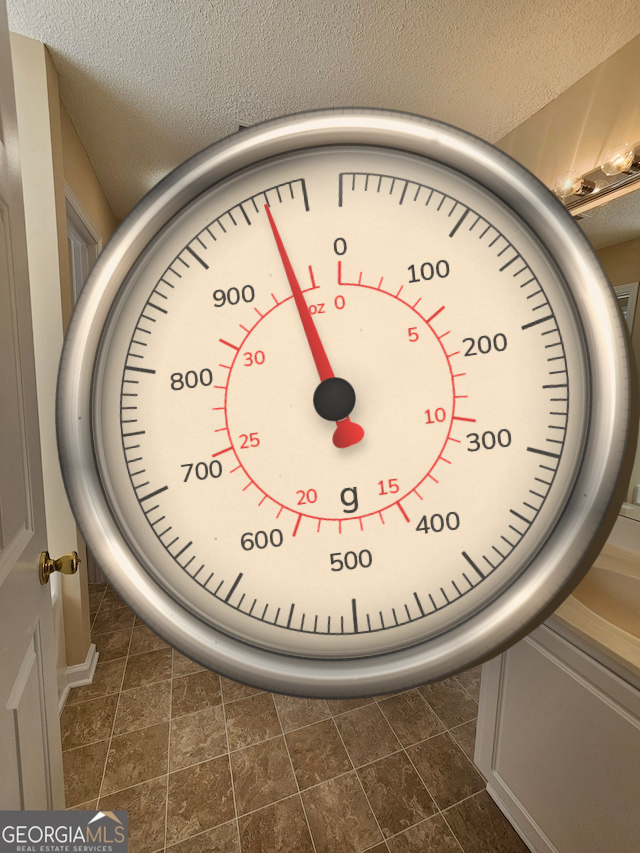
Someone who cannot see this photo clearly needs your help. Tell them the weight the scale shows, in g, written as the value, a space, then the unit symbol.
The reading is 970 g
